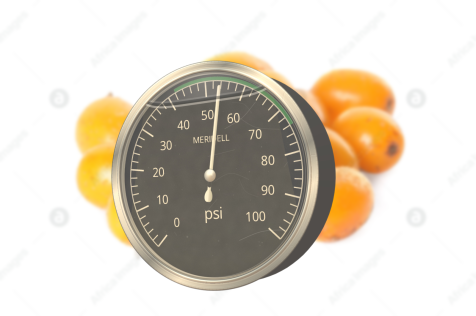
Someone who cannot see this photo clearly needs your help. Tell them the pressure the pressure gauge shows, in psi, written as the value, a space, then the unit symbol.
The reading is 54 psi
